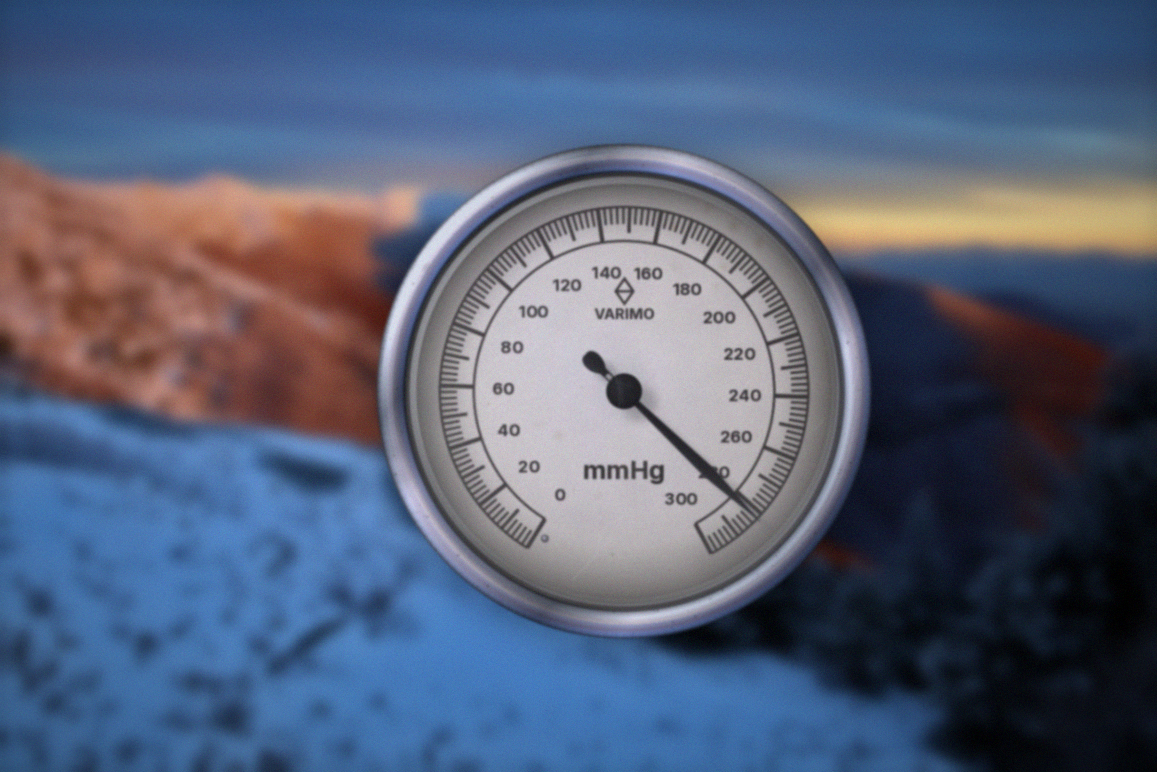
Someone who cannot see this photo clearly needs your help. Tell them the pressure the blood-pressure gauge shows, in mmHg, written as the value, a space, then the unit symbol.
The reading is 282 mmHg
